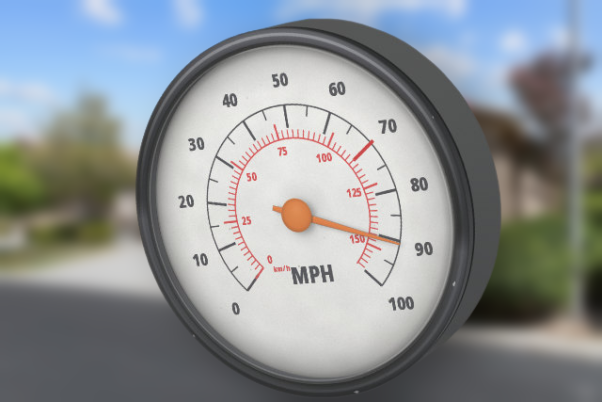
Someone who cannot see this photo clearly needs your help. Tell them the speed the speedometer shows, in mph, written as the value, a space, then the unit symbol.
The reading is 90 mph
